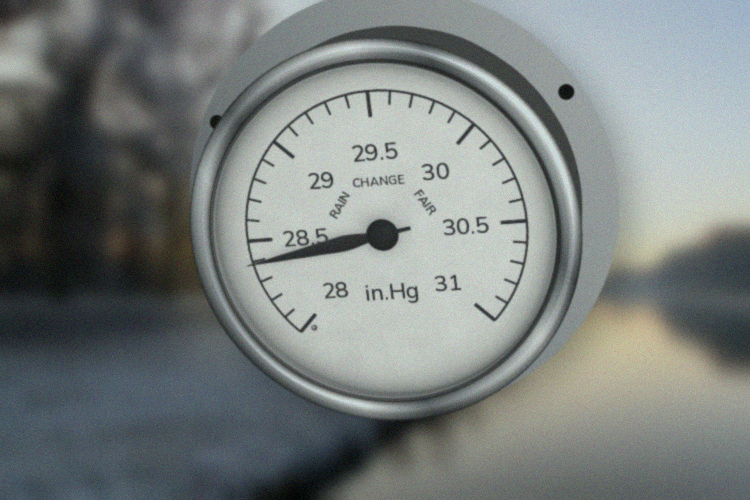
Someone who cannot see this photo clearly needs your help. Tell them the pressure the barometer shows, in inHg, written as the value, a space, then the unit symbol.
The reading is 28.4 inHg
